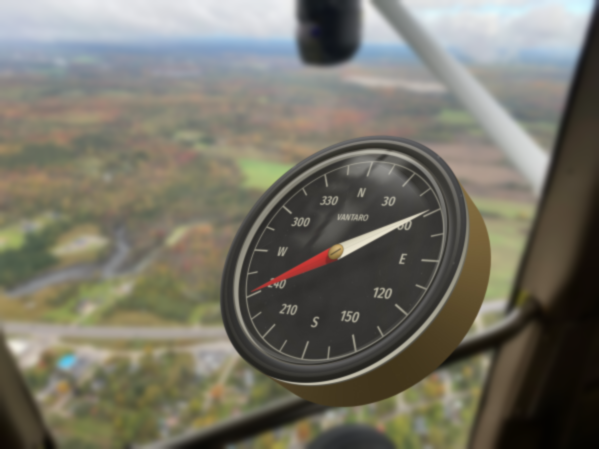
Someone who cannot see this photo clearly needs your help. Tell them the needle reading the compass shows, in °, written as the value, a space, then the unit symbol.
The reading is 240 °
